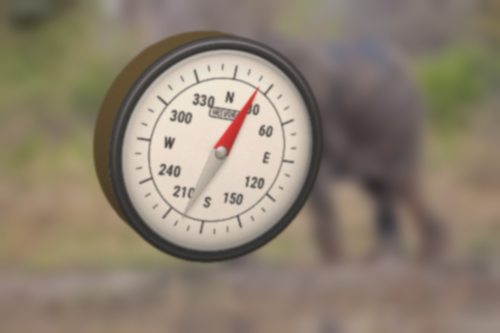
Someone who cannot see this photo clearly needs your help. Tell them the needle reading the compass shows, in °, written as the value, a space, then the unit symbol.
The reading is 20 °
